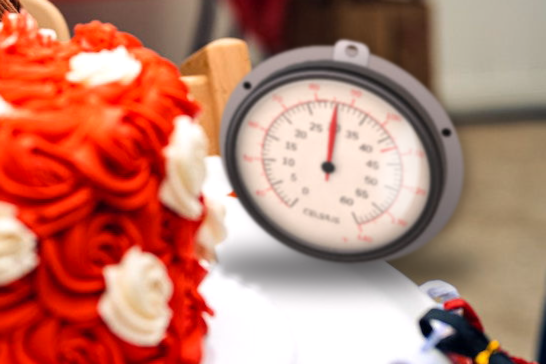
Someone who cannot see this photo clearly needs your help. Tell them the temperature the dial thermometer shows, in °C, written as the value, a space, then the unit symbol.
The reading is 30 °C
